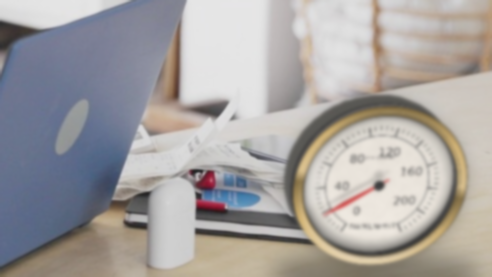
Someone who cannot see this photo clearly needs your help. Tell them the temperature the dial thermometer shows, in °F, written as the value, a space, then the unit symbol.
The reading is 20 °F
